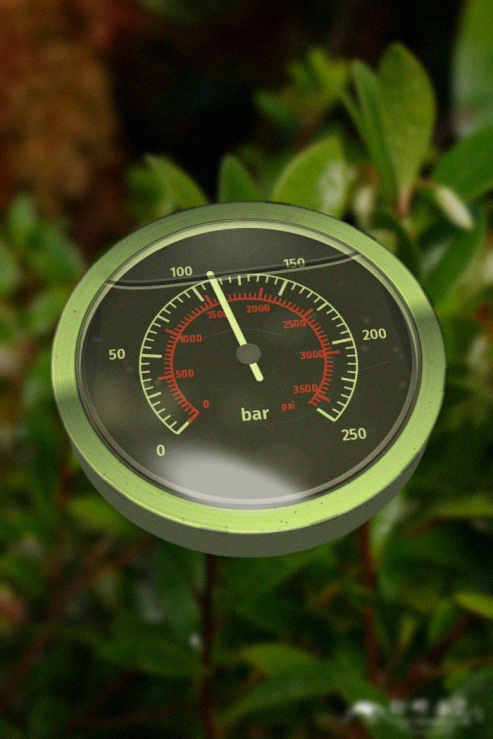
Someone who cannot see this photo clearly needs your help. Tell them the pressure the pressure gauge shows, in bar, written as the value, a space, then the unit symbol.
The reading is 110 bar
